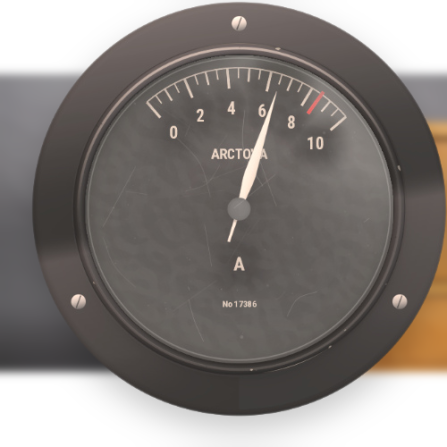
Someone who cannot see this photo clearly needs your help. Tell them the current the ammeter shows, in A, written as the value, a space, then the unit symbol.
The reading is 6.5 A
